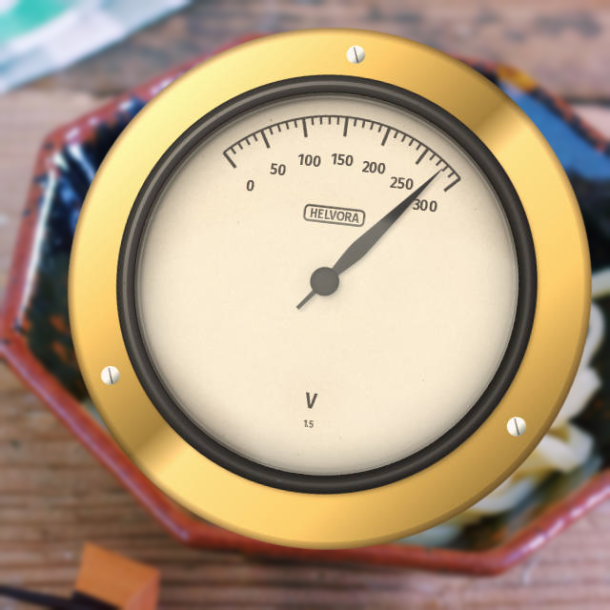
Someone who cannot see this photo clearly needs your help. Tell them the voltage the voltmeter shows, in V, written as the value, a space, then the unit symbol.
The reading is 280 V
